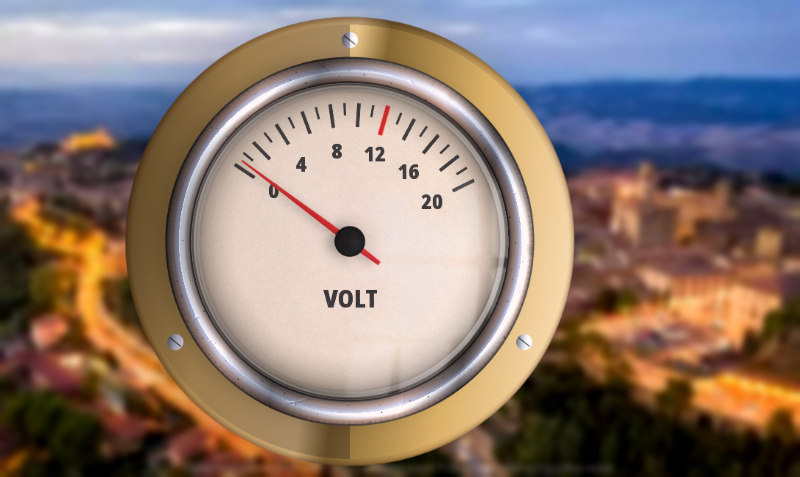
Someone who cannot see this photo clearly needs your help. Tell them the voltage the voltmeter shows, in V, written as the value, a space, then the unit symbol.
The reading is 0.5 V
